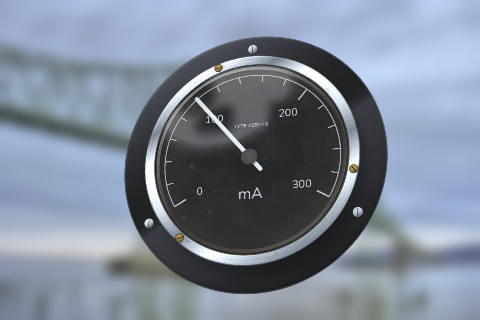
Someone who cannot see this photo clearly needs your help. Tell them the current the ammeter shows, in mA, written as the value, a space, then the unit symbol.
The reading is 100 mA
